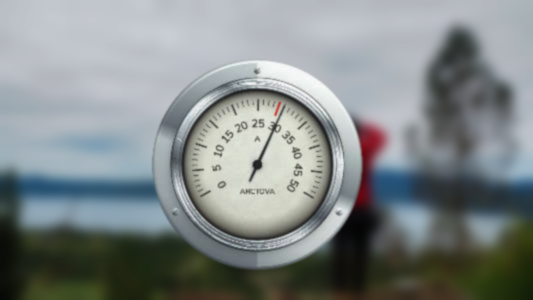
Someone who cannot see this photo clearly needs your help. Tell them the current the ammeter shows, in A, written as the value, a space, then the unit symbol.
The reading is 30 A
